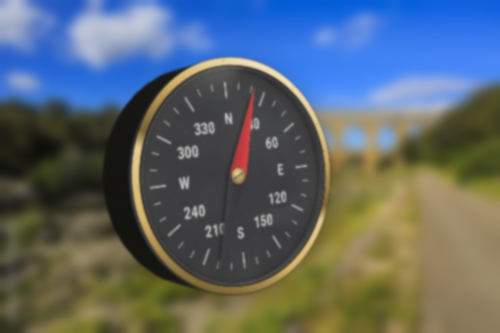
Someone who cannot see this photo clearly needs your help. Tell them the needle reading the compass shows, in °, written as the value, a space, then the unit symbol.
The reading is 20 °
